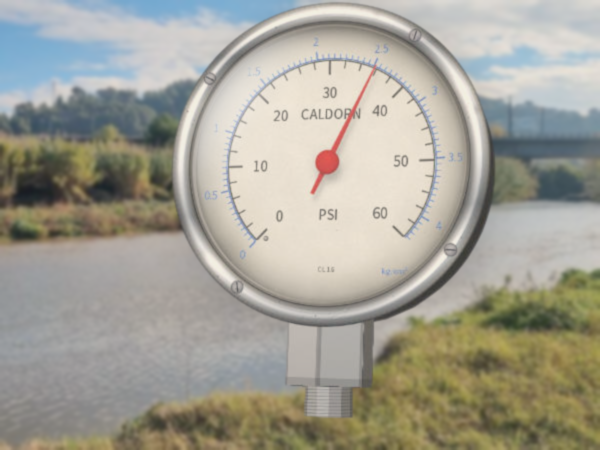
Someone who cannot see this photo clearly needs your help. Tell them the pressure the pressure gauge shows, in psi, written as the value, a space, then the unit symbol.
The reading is 36 psi
